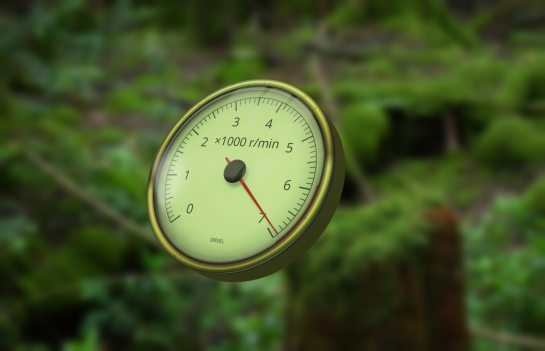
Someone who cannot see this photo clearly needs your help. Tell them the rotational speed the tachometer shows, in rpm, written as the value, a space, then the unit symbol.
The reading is 6900 rpm
